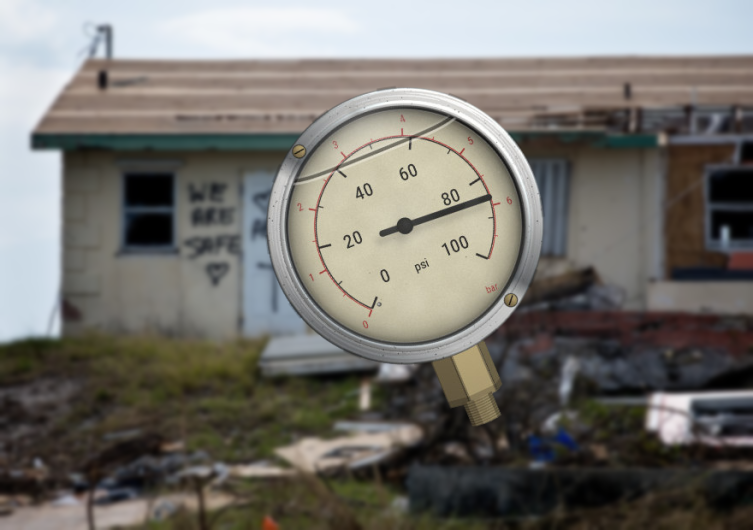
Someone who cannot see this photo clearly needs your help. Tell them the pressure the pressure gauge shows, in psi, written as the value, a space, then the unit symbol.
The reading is 85 psi
